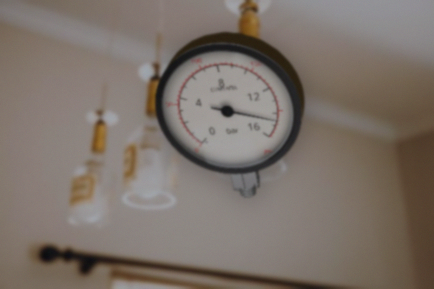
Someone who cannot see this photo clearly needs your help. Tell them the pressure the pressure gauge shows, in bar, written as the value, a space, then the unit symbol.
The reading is 14.5 bar
